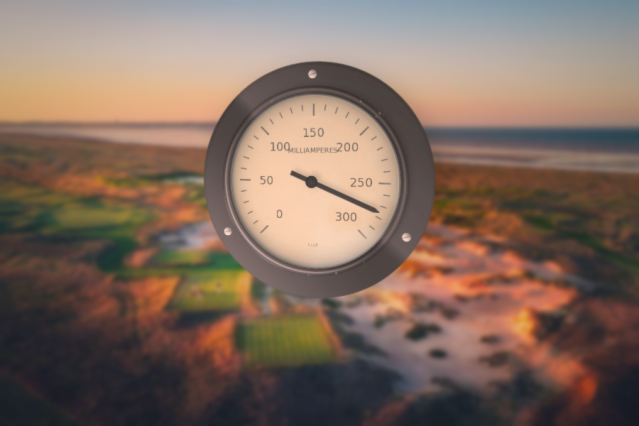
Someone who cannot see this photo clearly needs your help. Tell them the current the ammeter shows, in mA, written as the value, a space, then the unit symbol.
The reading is 275 mA
